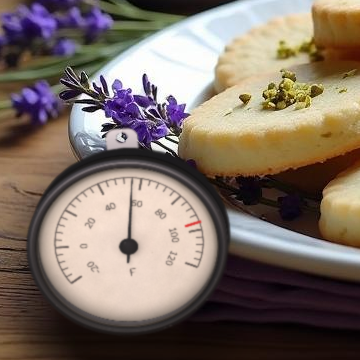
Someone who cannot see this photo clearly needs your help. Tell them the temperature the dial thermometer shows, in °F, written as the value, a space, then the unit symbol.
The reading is 56 °F
